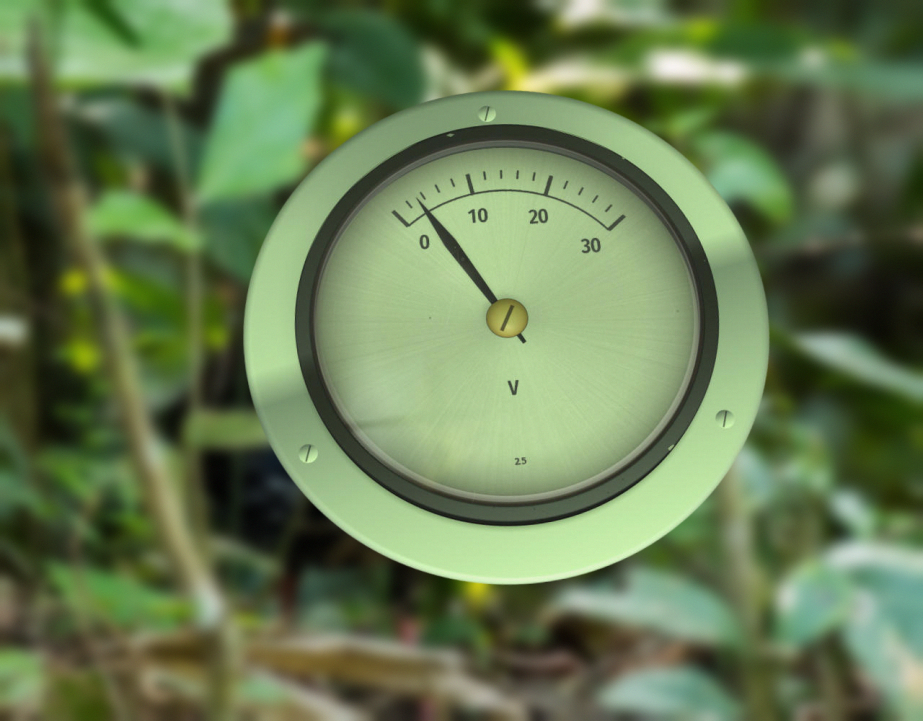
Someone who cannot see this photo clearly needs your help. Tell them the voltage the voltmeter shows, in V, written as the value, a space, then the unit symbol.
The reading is 3 V
